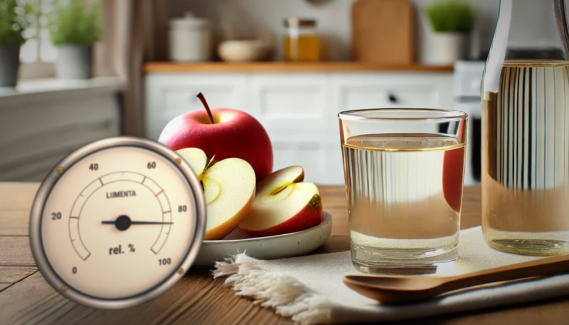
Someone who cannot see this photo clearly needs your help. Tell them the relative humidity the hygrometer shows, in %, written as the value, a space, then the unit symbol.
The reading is 85 %
